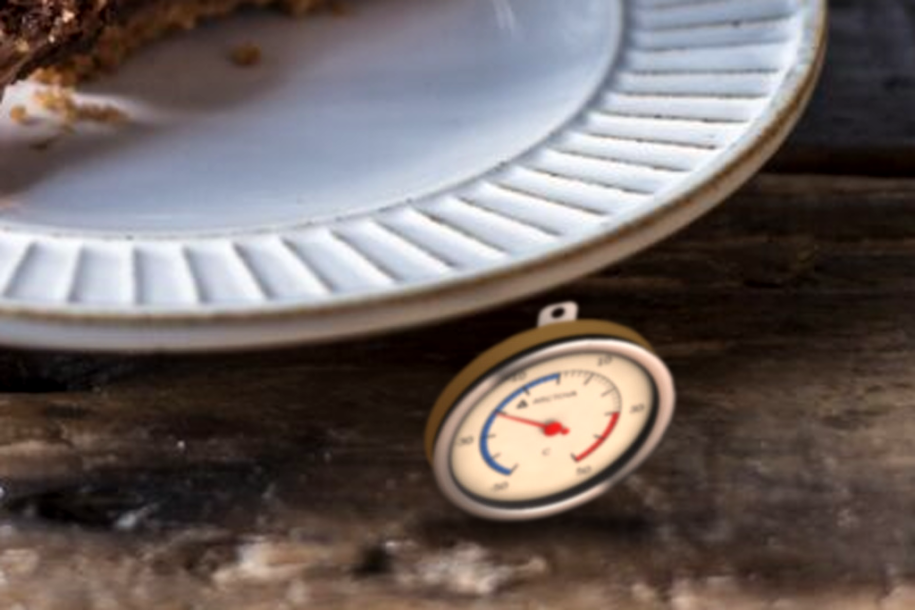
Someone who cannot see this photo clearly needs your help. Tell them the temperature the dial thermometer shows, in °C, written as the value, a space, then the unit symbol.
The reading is -20 °C
